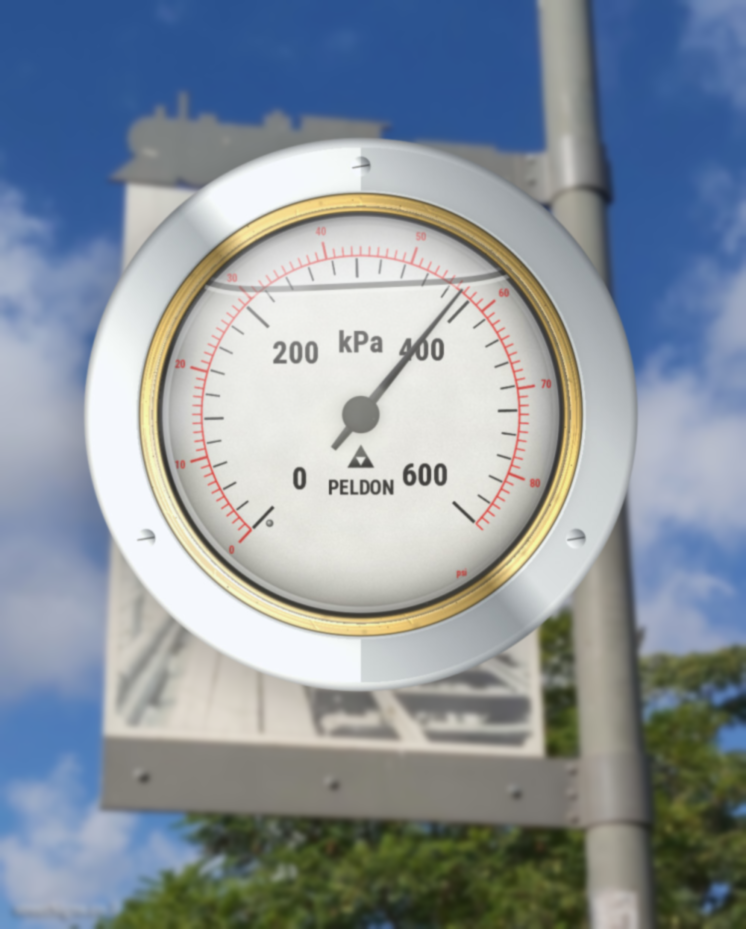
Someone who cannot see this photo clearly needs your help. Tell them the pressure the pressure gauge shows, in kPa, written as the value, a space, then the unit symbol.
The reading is 390 kPa
